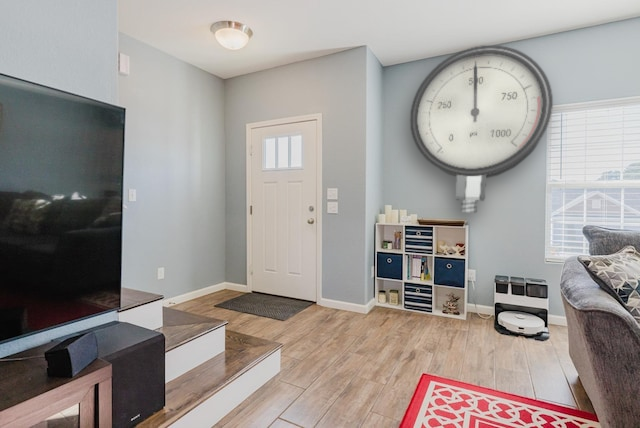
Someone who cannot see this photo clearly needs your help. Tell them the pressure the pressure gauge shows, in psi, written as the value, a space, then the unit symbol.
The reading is 500 psi
